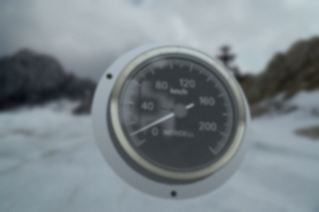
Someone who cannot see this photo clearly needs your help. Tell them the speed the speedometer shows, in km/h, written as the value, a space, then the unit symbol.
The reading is 10 km/h
